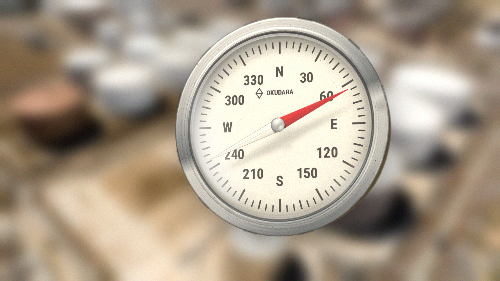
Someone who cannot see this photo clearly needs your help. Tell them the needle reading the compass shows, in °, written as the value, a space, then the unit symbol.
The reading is 65 °
